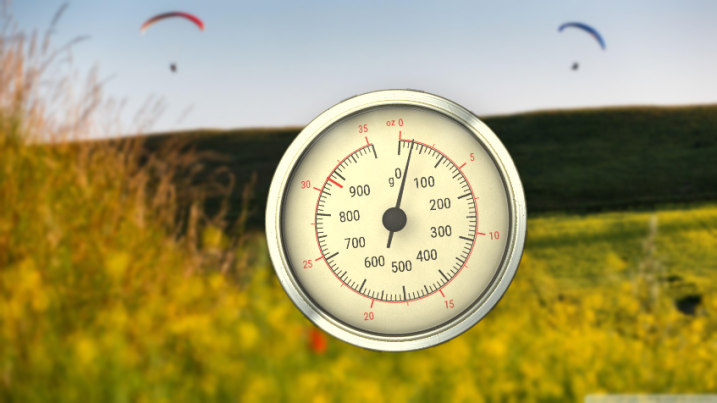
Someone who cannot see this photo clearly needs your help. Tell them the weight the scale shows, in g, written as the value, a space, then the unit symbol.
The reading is 30 g
